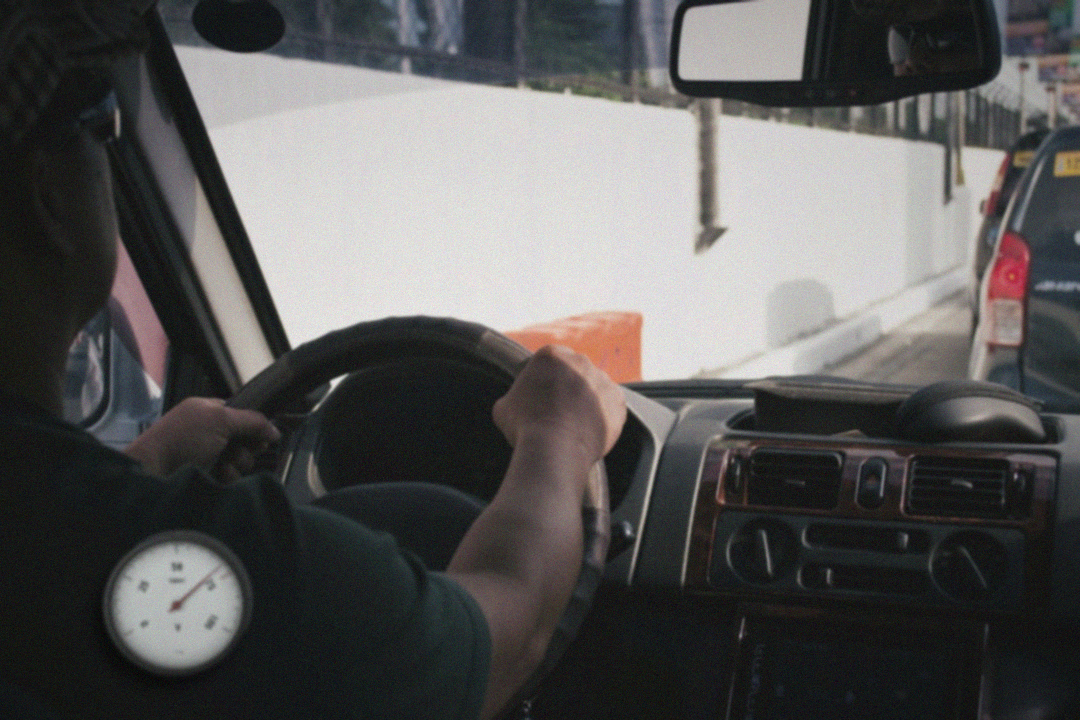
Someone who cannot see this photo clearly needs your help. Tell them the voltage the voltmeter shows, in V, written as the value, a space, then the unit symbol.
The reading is 70 V
